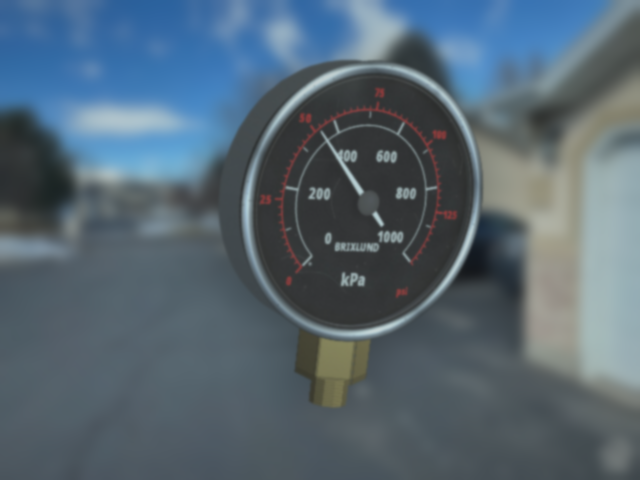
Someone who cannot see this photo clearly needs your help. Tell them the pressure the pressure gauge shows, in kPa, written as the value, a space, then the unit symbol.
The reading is 350 kPa
